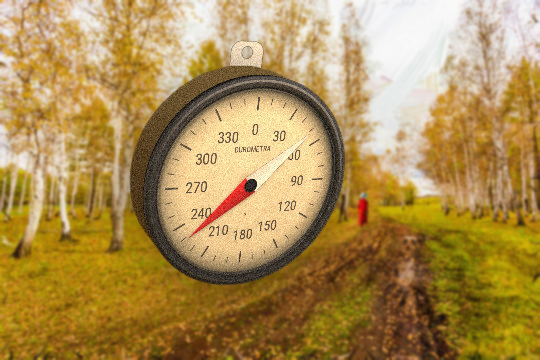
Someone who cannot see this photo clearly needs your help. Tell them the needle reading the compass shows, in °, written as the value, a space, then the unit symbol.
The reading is 230 °
